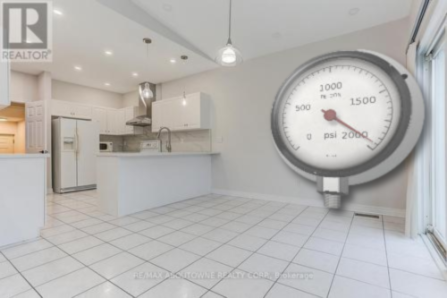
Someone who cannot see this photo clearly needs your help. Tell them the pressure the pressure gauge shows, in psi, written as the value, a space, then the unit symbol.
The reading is 1950 psi
